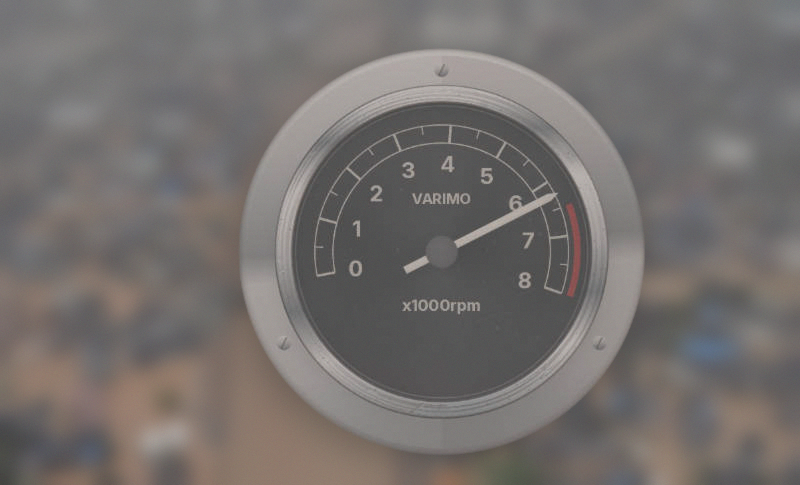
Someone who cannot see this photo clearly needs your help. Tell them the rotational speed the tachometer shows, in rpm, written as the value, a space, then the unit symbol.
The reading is 6250 rpm
